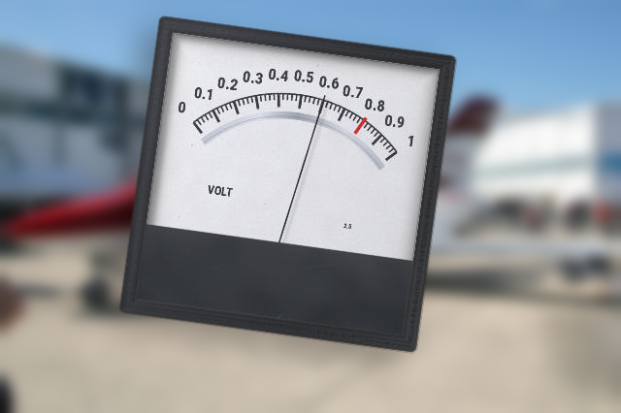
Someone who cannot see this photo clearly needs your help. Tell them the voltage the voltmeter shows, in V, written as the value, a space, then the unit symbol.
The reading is 0.6 V
